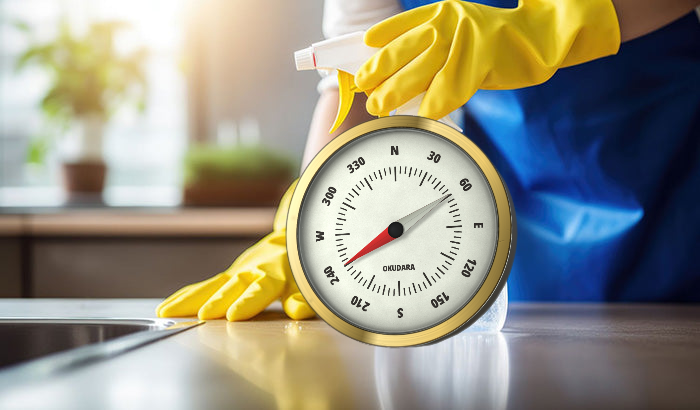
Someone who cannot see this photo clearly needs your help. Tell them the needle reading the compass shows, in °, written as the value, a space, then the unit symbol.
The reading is 240 °
